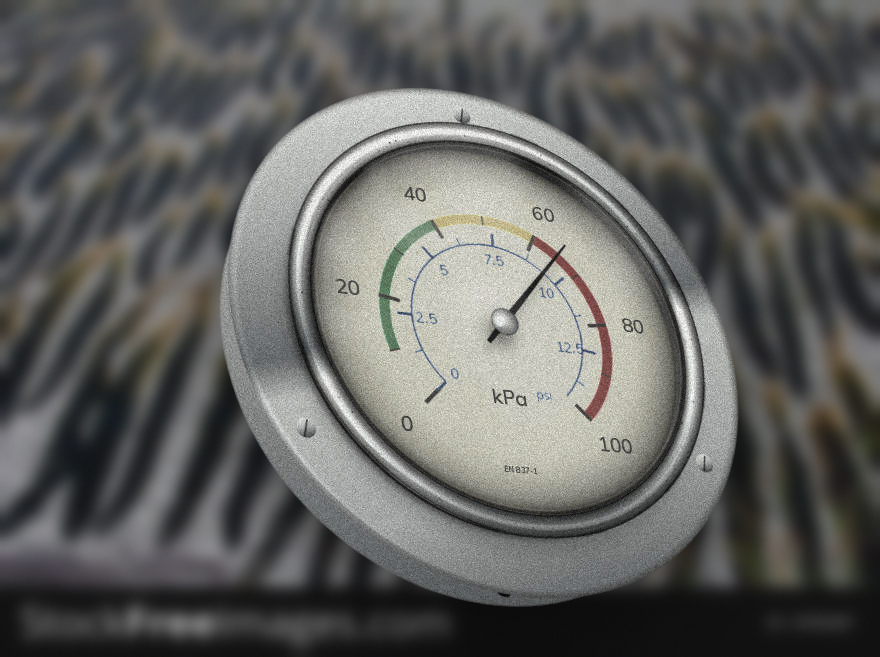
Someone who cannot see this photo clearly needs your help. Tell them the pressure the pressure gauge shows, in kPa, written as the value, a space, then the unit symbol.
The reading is 65 kPa
